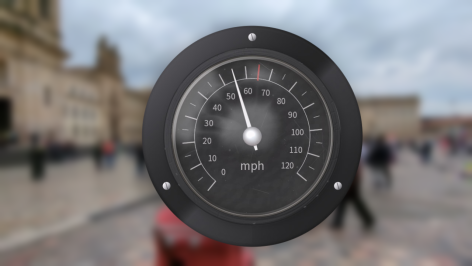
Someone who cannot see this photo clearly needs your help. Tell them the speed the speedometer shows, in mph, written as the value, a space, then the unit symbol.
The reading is 55 mph
